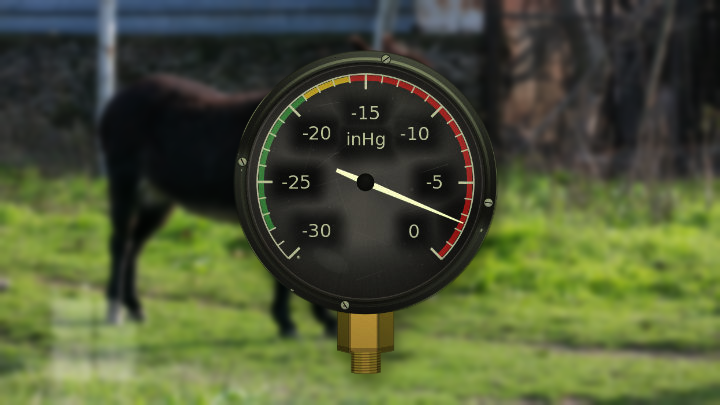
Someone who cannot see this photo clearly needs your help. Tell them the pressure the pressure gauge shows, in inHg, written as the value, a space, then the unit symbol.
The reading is -2.5 inHg
